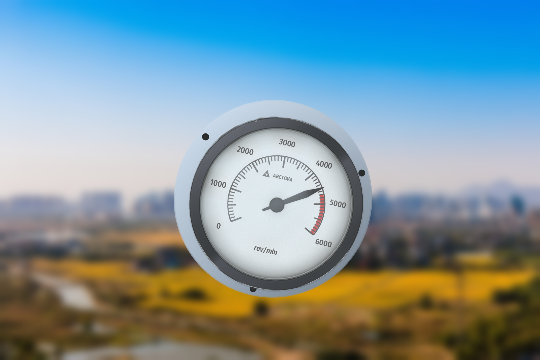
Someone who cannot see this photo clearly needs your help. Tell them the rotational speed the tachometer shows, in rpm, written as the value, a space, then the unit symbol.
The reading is 4500 rpm
